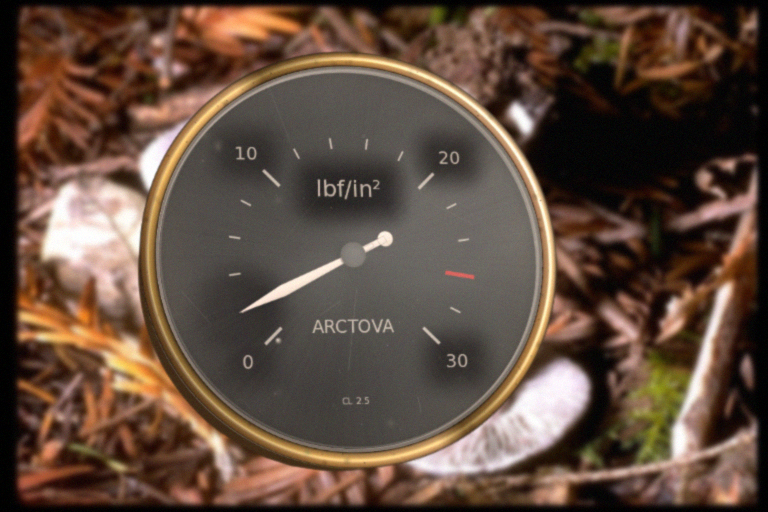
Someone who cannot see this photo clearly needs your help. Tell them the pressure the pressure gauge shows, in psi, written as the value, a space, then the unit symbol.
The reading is 2 psi
